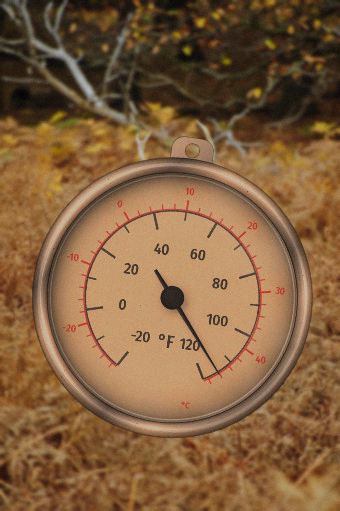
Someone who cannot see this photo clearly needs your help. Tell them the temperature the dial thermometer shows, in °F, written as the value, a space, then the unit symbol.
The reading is 115 °F
